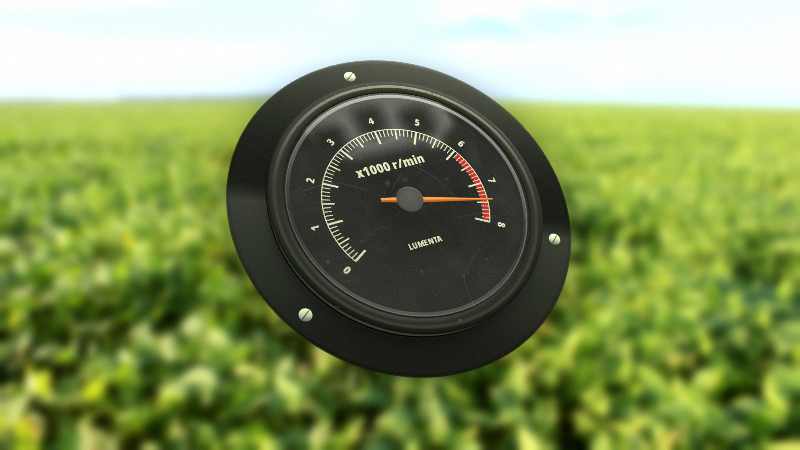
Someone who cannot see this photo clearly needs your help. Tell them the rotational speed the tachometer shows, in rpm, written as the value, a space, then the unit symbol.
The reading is 7500 rpm
